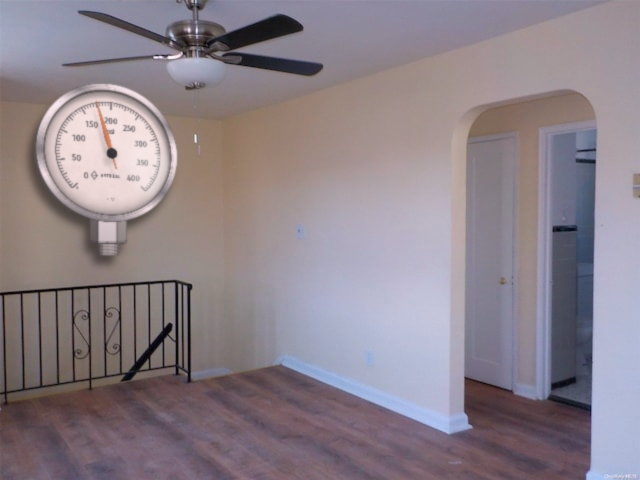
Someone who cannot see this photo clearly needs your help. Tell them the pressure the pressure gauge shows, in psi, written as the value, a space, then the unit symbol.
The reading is 175 psi
